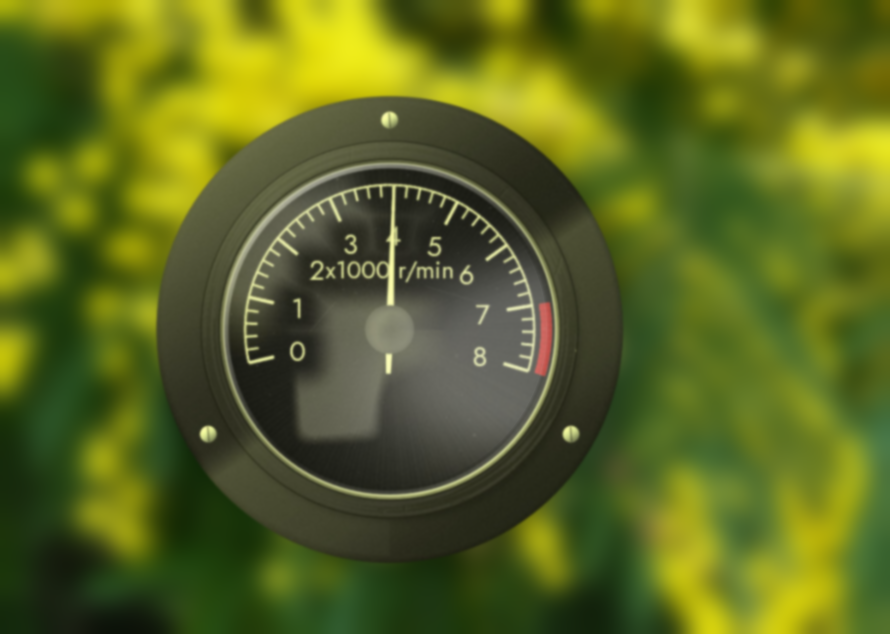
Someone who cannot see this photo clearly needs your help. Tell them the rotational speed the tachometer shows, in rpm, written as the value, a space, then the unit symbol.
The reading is 4000 rpm
